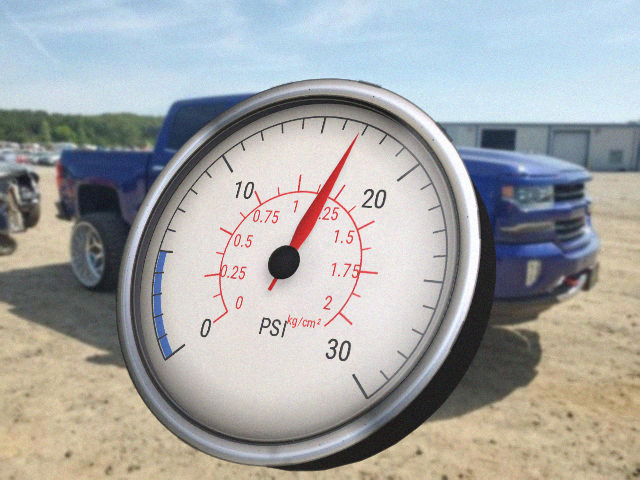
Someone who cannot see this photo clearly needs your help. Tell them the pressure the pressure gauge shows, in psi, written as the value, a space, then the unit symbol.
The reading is 17 psi
